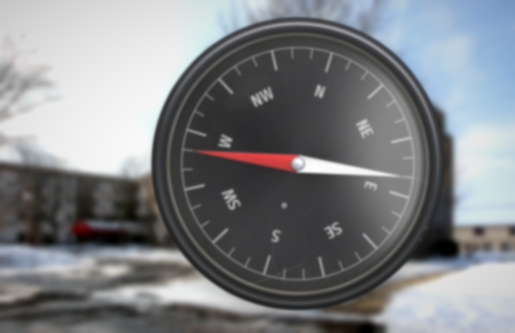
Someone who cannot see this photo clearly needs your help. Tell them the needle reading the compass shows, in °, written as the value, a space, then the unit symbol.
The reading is 260 °
